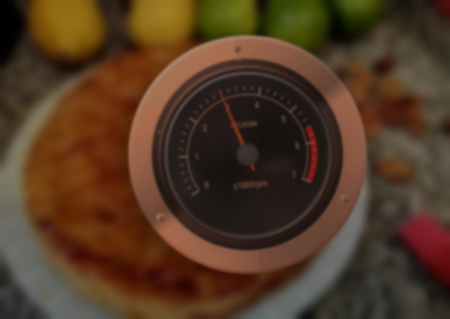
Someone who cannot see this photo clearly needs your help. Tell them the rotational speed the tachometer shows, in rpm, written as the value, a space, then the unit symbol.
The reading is 3000 rpm
